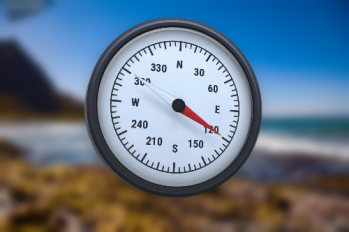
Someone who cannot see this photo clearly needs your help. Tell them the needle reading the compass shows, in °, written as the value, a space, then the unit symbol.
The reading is 120 °
